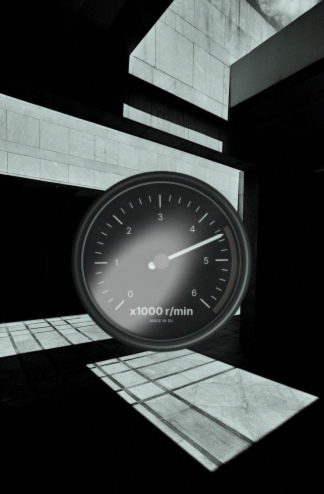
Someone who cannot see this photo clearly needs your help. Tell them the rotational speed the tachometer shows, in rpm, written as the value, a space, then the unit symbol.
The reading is 4500 rpm
